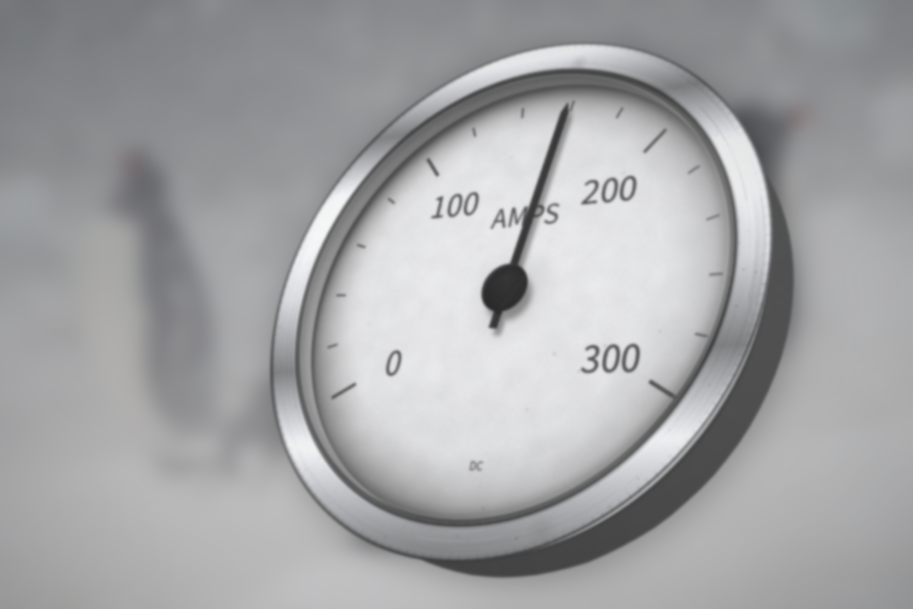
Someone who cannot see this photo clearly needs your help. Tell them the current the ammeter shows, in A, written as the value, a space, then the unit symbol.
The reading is 160 A
